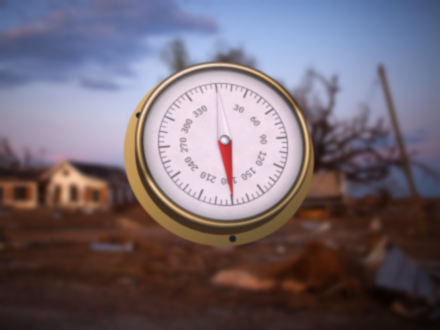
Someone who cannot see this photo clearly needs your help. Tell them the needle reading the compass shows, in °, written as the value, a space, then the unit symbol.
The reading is 180 °
